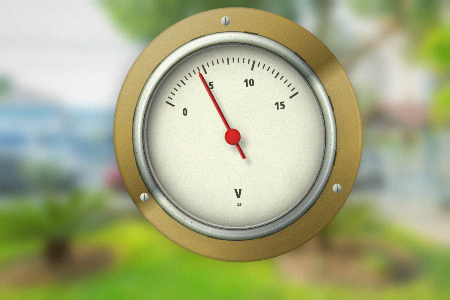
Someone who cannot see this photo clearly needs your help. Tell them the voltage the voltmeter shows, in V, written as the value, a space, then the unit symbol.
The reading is 4.5 V
